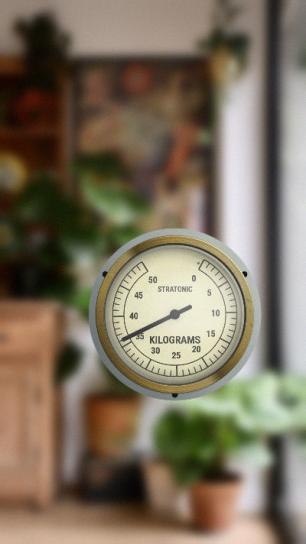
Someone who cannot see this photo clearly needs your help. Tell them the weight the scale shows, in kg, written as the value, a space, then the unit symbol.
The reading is 36 kg
